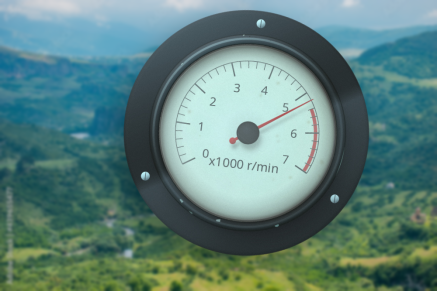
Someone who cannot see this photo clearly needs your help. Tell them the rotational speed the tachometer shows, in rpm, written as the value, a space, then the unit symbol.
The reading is 5200 rpm
